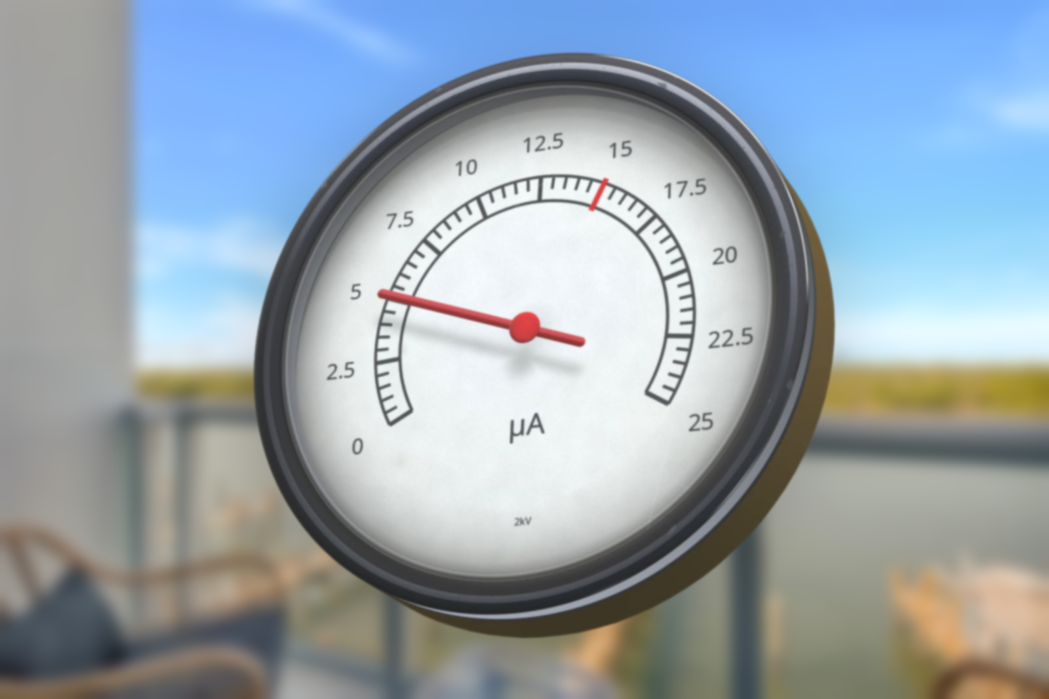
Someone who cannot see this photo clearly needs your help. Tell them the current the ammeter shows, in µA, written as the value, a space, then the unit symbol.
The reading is 5 µA
